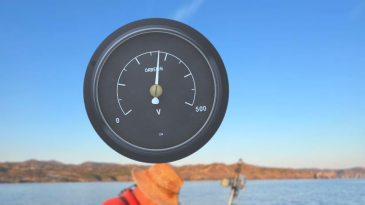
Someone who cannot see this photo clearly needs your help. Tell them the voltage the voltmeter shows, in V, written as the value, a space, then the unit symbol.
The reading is 275 V
